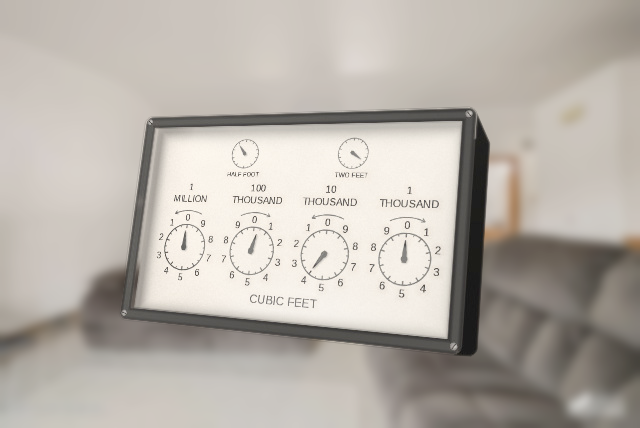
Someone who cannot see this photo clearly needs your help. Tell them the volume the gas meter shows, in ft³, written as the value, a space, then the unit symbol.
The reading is 4000 ft³
